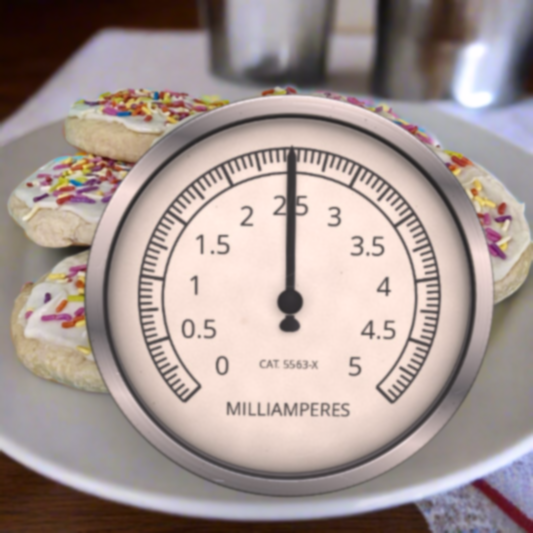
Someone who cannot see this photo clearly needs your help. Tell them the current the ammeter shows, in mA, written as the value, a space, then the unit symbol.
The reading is 2.5 mA
